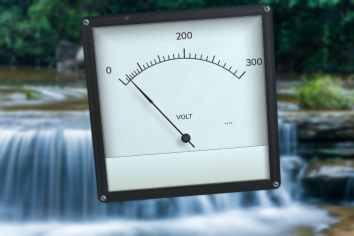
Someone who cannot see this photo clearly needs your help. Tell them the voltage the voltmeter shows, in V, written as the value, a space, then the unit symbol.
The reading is 50 V
